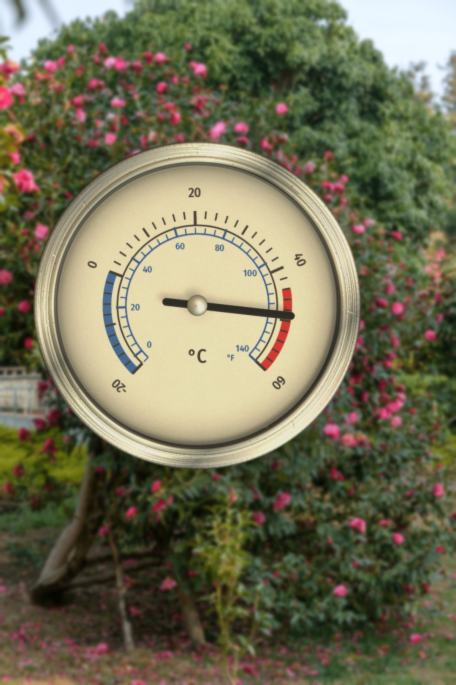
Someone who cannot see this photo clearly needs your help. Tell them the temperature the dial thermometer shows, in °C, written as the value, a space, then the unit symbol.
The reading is 49 °C
